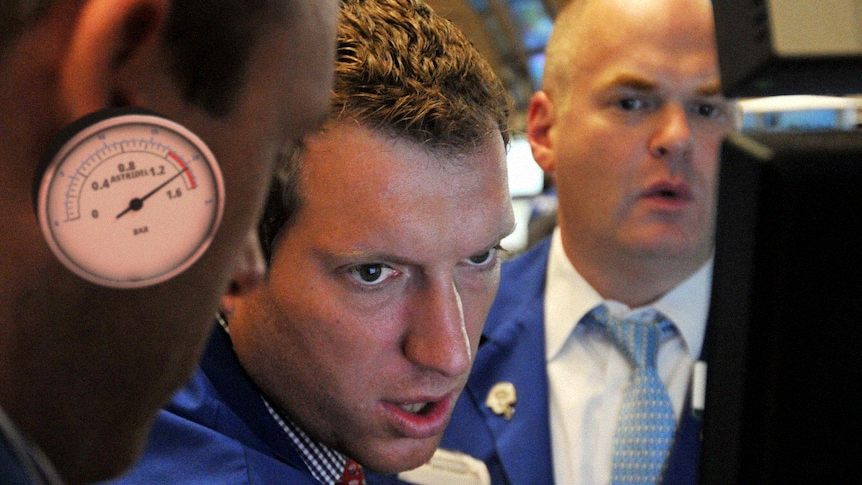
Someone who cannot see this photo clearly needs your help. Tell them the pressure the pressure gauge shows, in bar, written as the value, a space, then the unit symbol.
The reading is 1.4 bar
